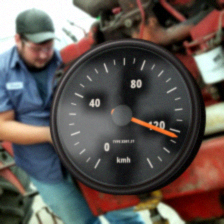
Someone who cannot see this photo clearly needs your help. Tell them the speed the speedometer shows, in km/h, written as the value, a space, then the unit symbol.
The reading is 122.5 km/h
